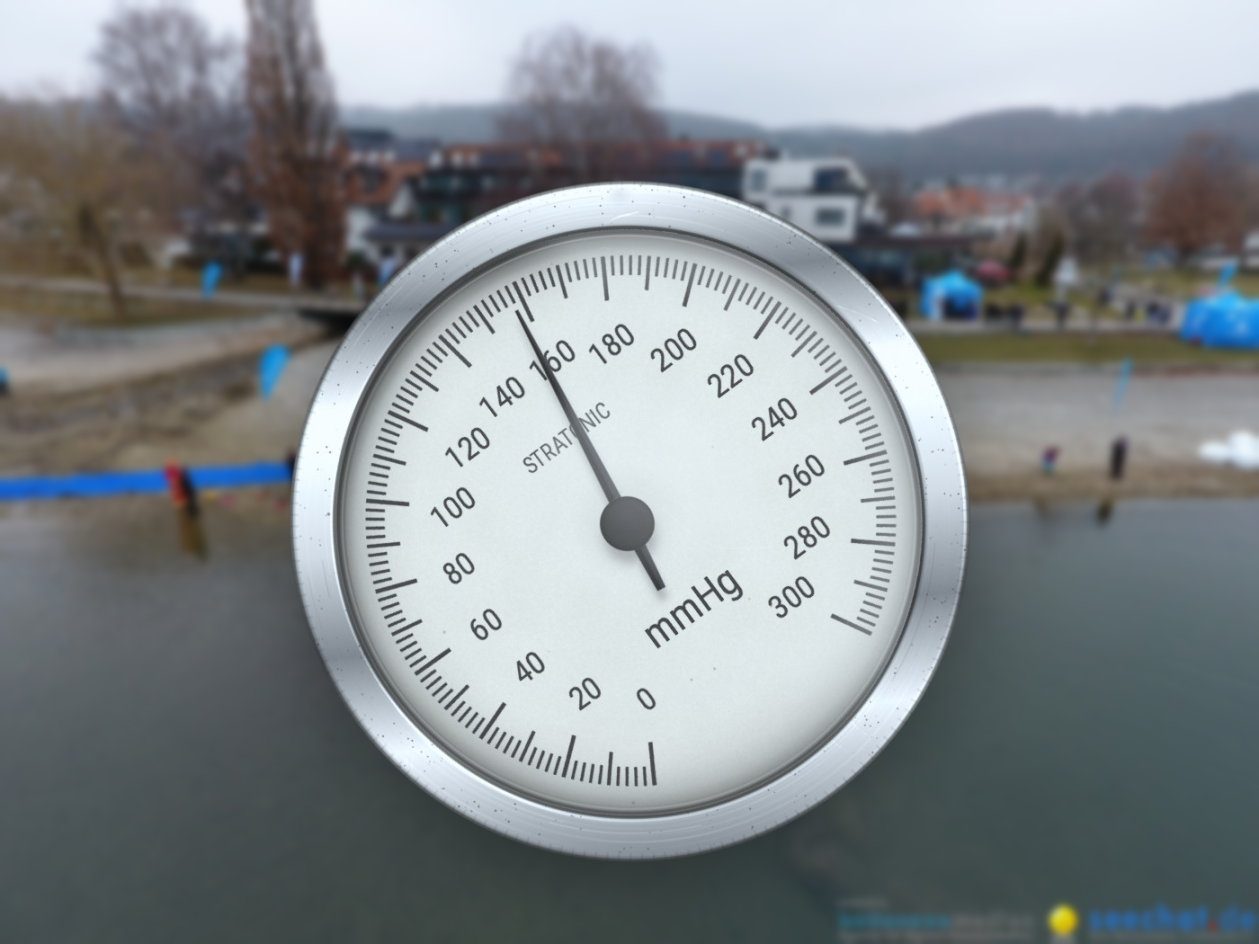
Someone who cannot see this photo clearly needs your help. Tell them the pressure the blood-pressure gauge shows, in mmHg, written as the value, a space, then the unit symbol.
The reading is 158 mmHg
